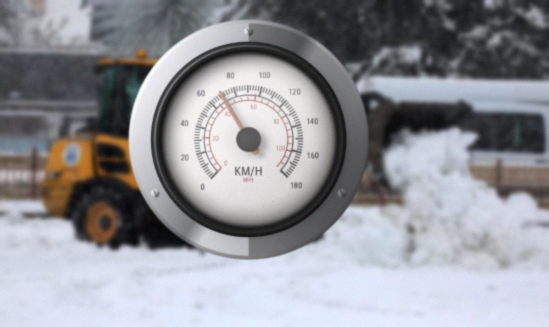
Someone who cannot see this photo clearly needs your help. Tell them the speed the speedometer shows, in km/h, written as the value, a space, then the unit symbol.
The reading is 70 km/h
